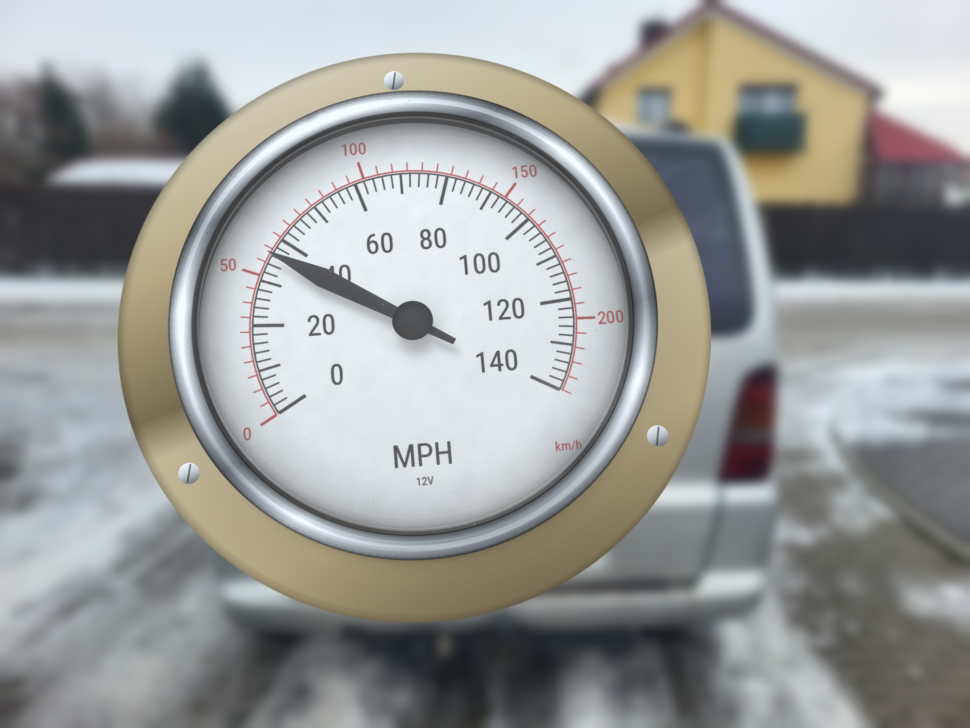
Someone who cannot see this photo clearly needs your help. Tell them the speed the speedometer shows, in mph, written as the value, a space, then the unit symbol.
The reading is 36 mph
